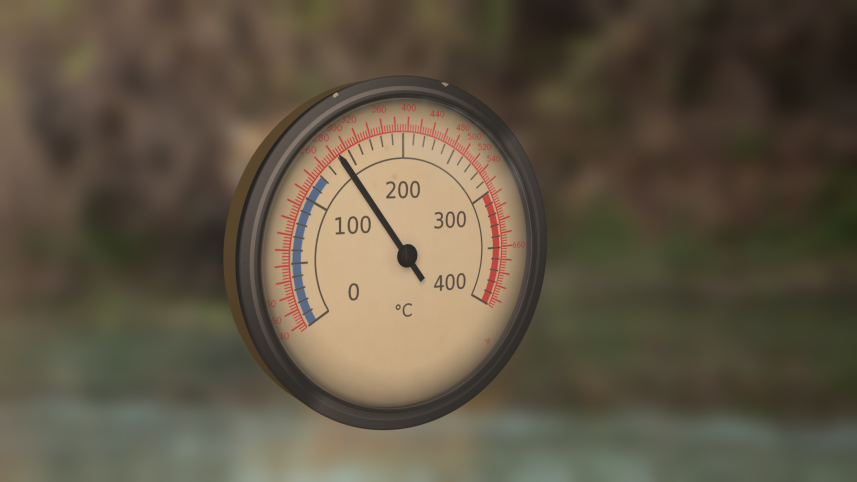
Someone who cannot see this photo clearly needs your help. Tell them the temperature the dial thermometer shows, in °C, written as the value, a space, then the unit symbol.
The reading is 140 °C
